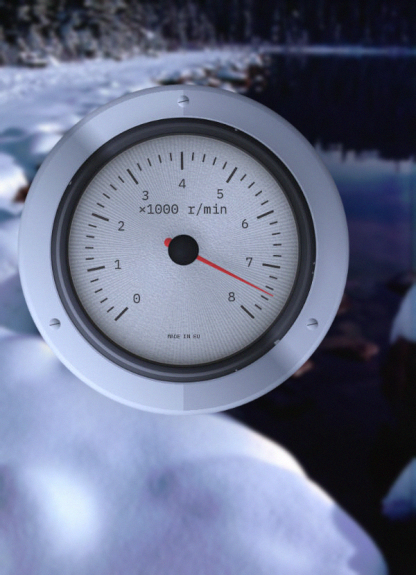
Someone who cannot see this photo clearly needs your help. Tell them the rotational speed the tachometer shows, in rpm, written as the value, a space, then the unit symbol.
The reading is 7500 rpm
